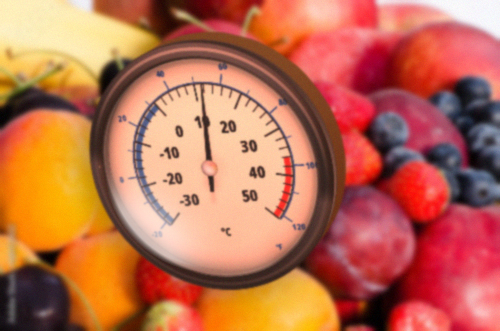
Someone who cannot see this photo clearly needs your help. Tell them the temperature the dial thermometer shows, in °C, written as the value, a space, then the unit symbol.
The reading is 12 °C
